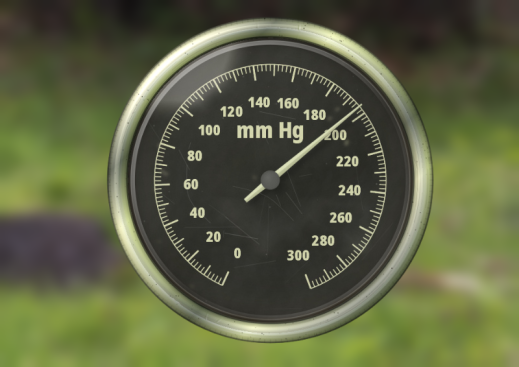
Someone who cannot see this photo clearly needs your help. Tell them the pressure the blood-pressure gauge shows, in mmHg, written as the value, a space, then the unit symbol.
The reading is 196 mmHg
